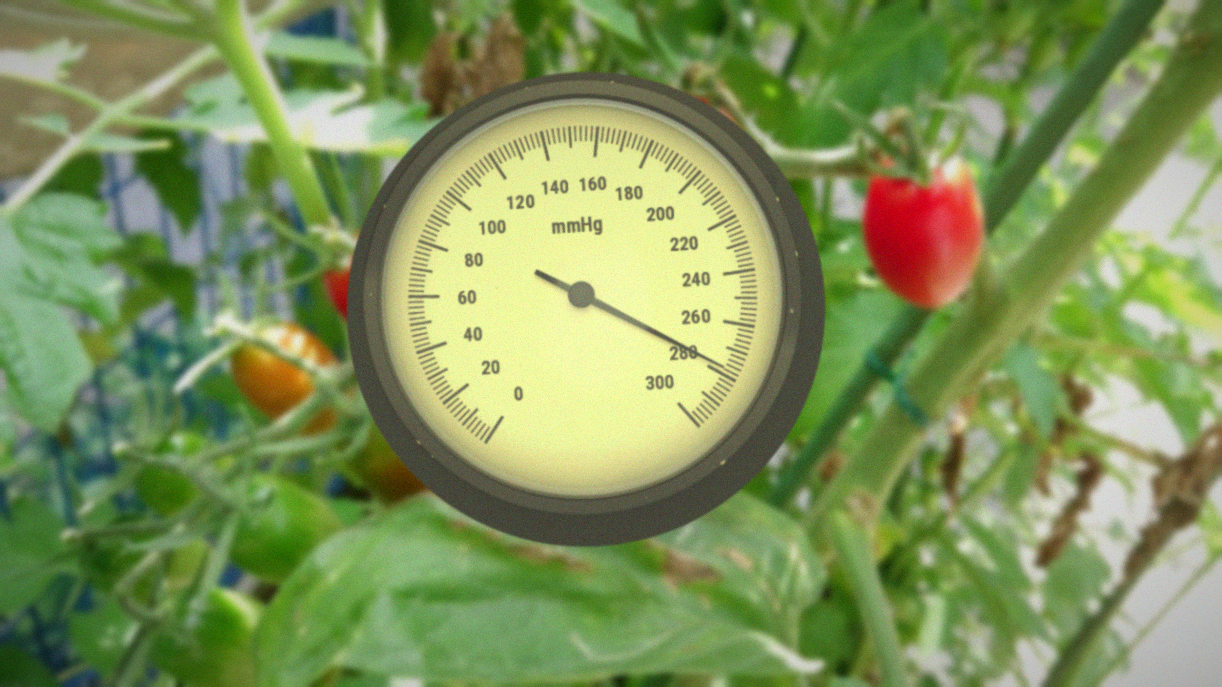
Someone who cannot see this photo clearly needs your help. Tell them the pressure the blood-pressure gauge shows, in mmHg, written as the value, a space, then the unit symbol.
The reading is 278 mmHg
